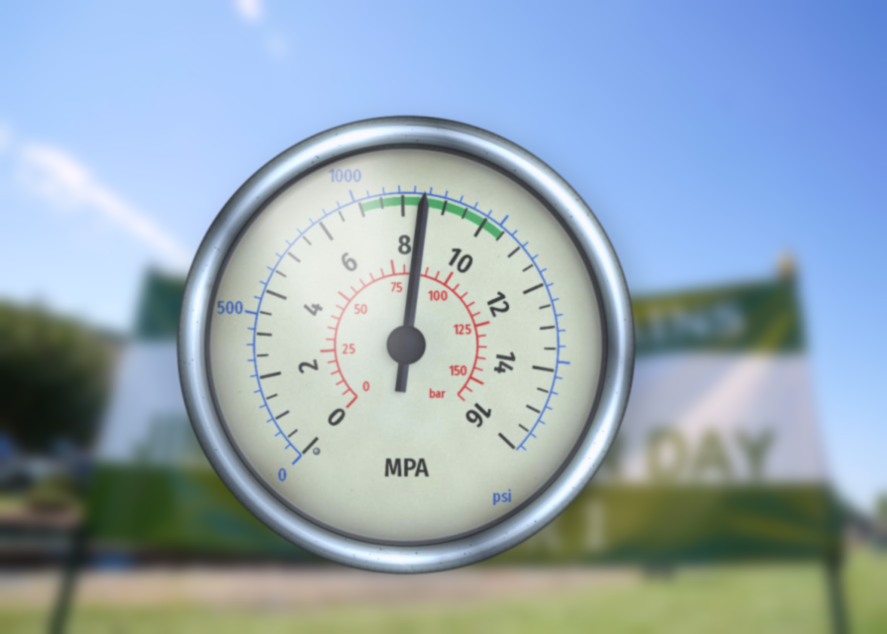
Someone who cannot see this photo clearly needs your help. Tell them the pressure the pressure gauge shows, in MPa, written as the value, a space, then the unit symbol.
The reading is 8.5 MPa
